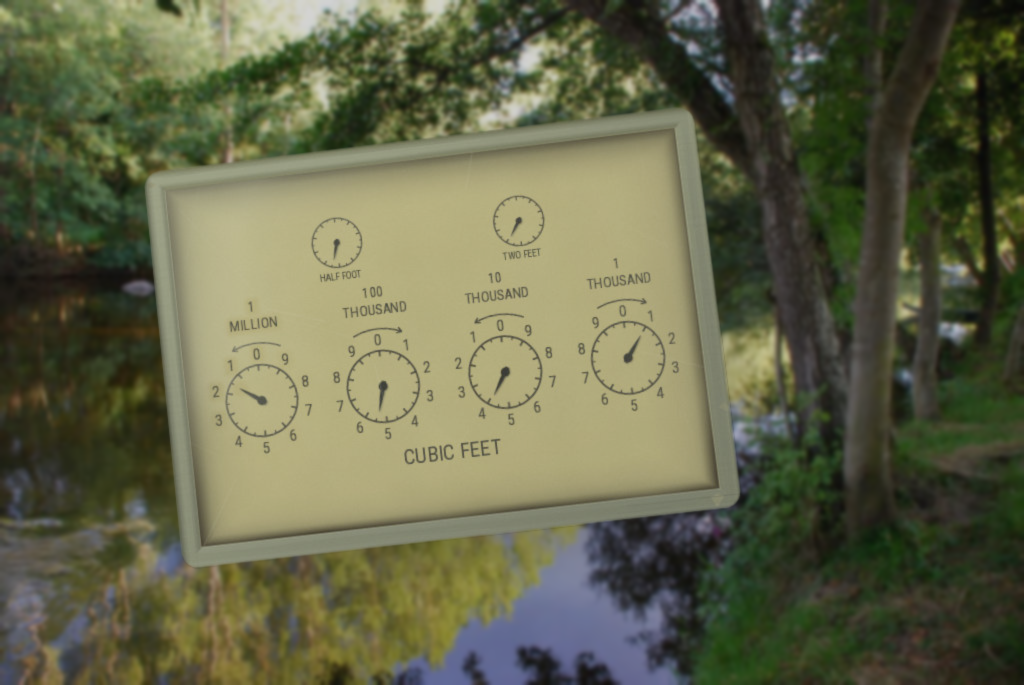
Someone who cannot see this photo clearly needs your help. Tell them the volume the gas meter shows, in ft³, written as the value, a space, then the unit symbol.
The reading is 154100 ft³
